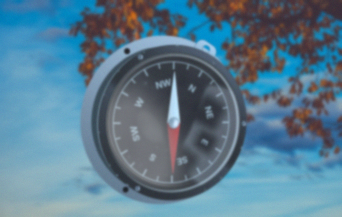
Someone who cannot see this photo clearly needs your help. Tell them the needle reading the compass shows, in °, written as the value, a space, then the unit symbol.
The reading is 150 °
